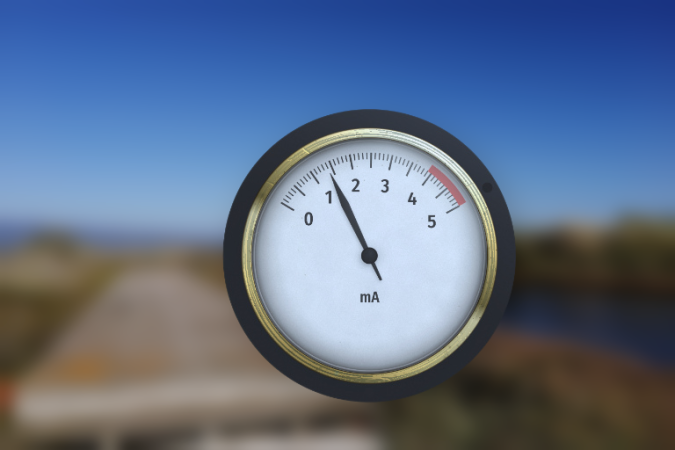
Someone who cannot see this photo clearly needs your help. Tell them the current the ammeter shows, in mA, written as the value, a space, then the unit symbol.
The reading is 1.4 mA
